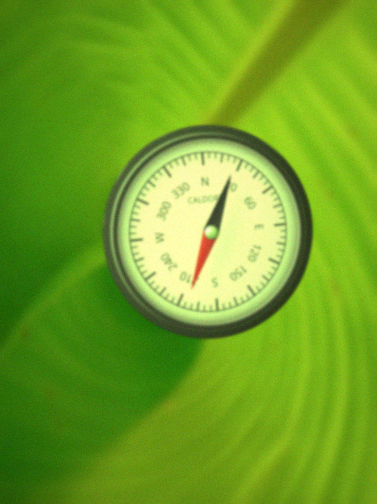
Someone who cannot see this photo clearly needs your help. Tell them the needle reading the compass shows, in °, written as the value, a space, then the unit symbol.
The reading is 205 °
